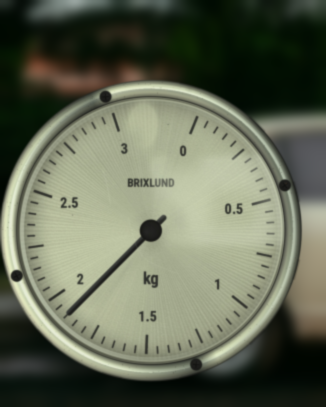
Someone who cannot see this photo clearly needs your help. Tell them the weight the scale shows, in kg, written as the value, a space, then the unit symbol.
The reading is 1.9 kg
